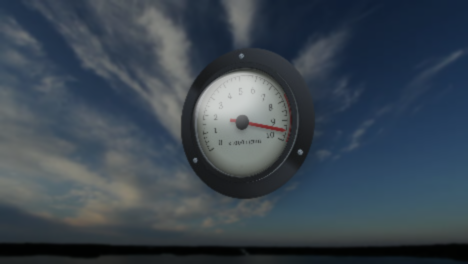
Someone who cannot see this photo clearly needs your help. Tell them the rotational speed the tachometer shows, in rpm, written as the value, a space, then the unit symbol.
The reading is 9500 rpm
